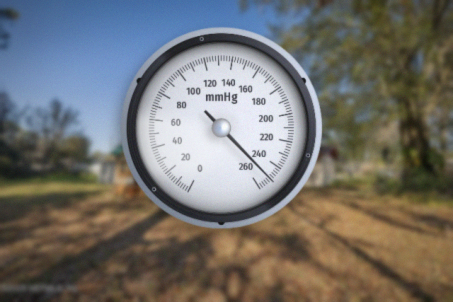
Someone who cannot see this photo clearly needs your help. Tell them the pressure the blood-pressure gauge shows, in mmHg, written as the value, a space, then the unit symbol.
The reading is 250 mmHg
